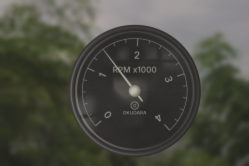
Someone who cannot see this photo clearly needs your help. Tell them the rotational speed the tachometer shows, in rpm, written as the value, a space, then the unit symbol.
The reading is 1400 rpm
